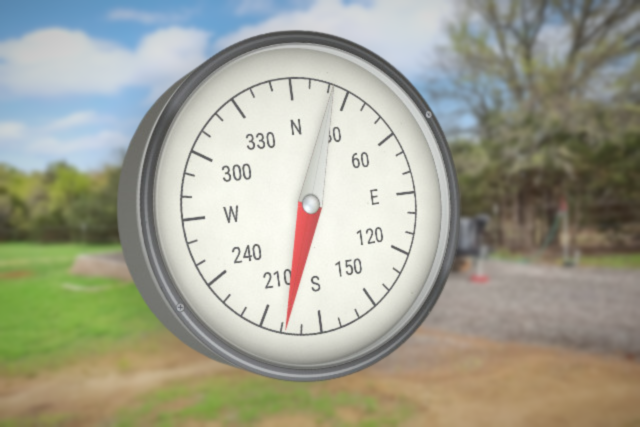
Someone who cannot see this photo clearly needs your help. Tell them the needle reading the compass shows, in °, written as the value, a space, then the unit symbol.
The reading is 200 °
